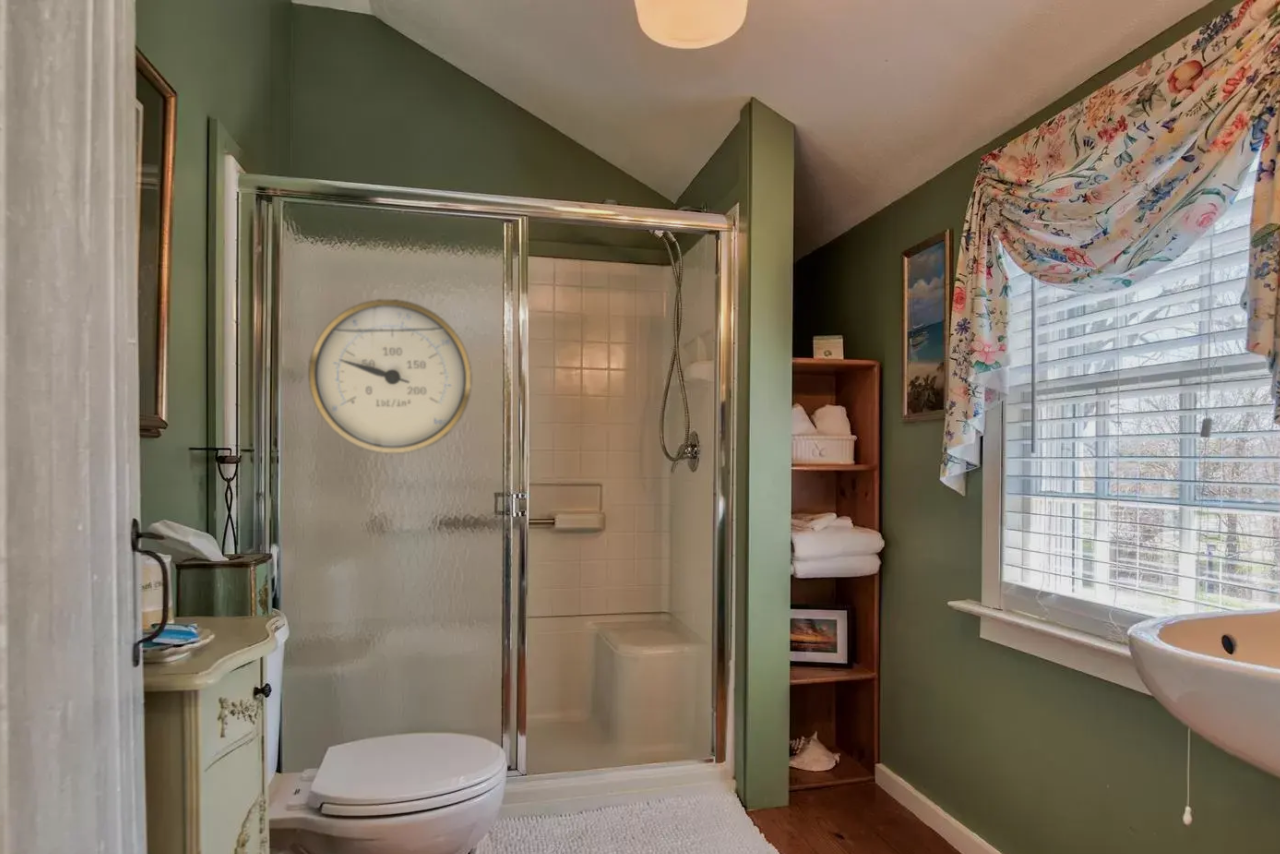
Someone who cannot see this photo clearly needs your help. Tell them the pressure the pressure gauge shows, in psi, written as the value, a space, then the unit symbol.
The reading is 40 psi
